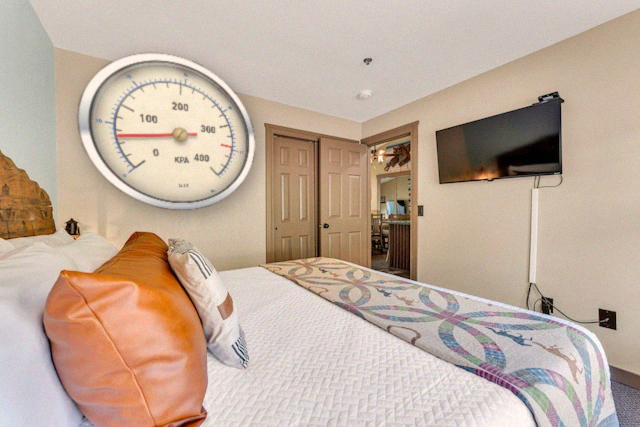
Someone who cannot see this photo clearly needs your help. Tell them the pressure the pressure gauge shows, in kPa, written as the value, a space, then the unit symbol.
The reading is 50 kPa
